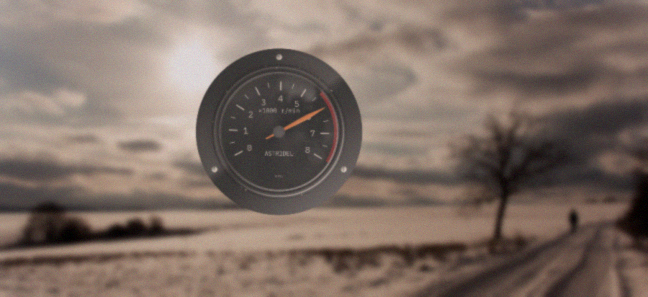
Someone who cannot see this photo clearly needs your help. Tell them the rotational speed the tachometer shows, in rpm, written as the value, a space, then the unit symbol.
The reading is 6000 rpm
